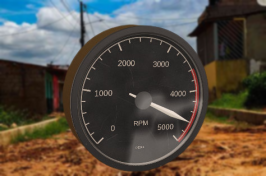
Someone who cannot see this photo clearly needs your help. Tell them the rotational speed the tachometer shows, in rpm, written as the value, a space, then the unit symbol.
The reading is 4600 rpm
